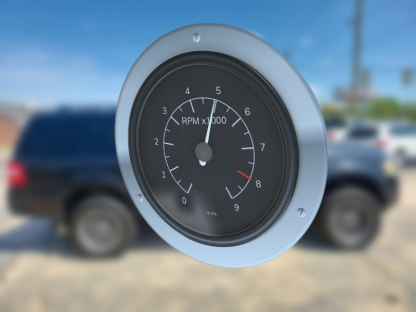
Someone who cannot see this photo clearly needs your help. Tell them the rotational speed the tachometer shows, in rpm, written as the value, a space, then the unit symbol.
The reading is 5000 rpm
